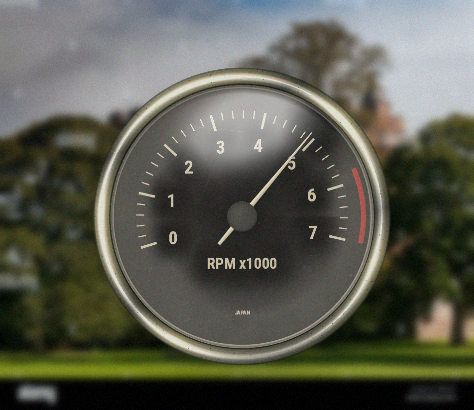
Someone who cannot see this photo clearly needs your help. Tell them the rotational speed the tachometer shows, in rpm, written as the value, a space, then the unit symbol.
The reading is 4900 rpm
